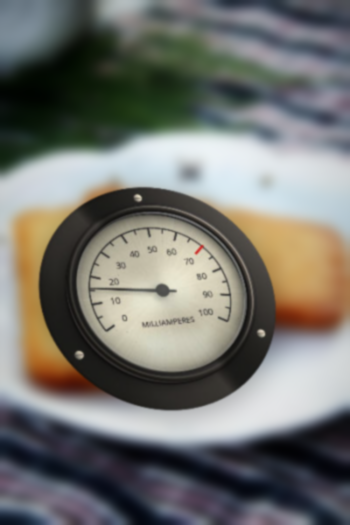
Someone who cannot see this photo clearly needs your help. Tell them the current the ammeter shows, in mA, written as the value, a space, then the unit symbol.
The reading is 15 mA
